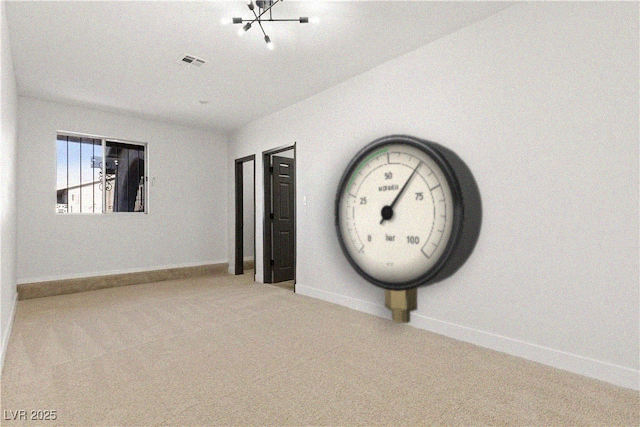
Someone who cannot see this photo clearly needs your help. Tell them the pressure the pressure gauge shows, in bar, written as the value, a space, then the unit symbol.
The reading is 65 bar
